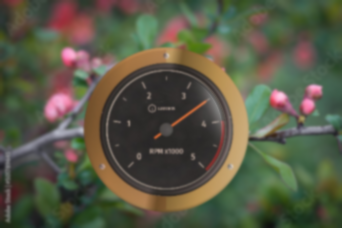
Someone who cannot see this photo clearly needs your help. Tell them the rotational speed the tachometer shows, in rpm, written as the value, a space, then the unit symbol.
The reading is 3500 rpm
